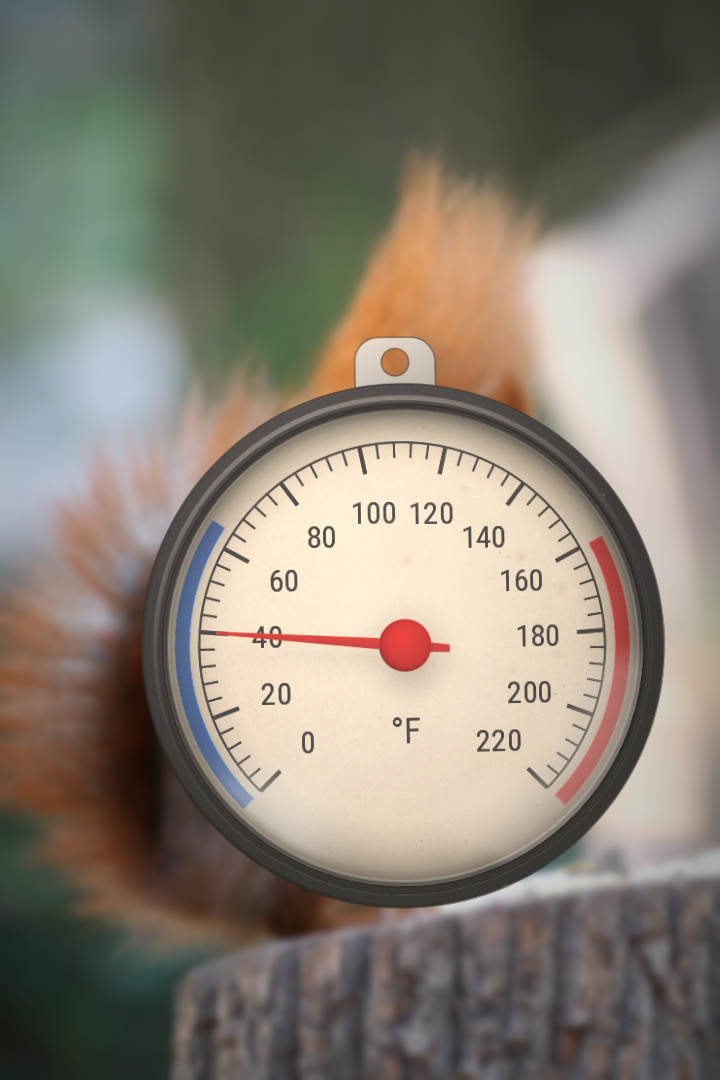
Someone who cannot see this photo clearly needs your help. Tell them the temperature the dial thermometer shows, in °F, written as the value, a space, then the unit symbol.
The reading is 40 °F
